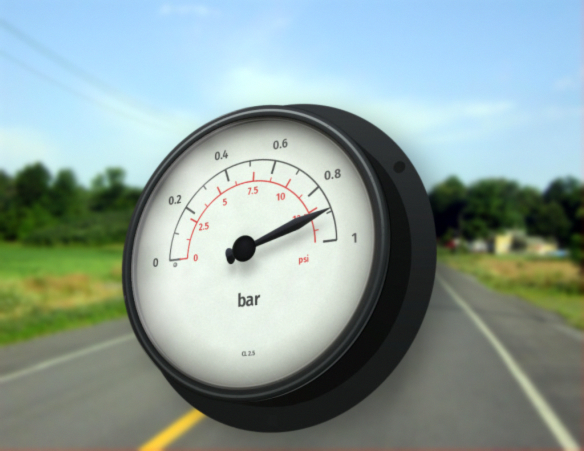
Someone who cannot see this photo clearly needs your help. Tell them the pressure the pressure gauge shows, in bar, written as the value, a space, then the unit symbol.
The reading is 0.9 bar
